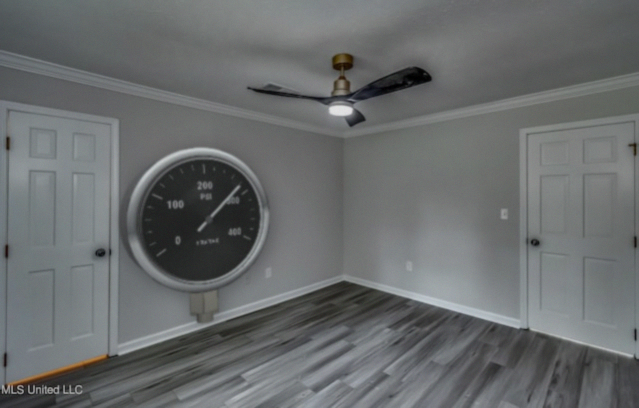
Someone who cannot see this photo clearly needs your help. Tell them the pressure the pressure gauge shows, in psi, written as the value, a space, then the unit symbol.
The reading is 280 psi
